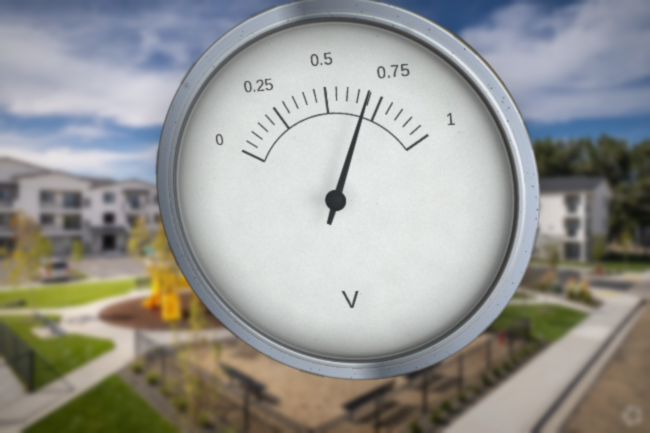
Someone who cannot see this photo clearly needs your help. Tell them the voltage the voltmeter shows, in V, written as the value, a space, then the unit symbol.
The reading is 0.7 V
